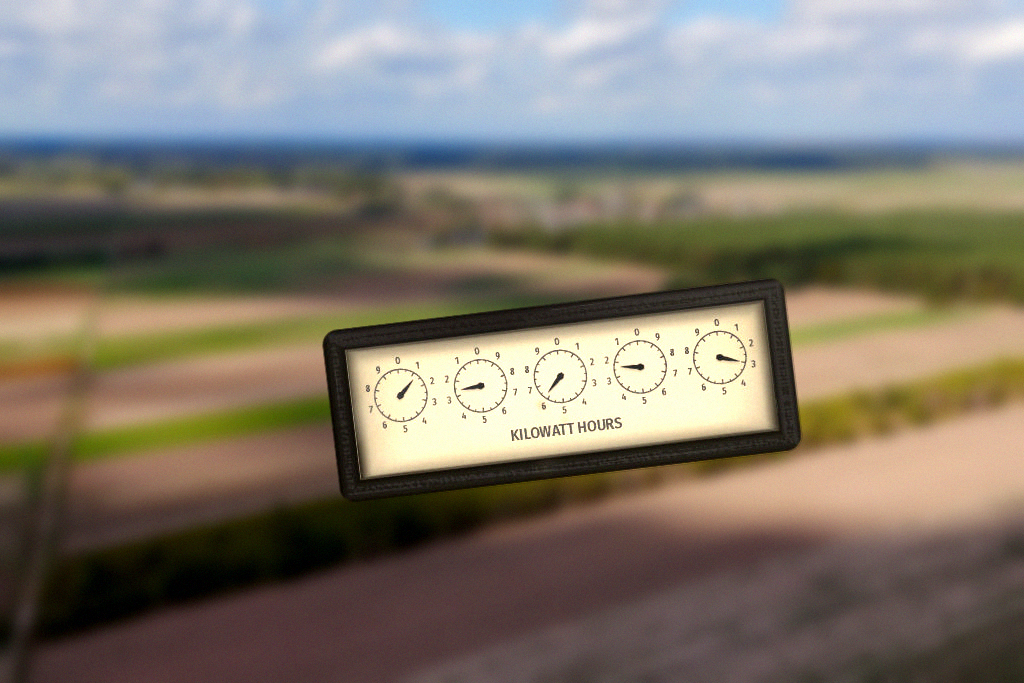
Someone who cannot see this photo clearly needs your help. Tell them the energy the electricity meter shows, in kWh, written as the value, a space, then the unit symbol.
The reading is 12623 kWh
